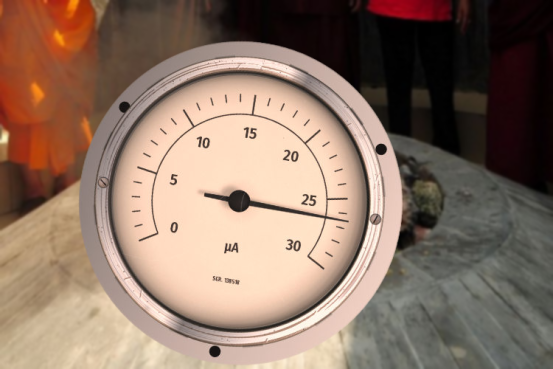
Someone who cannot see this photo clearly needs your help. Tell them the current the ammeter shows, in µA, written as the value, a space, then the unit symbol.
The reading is 26.5 µA
